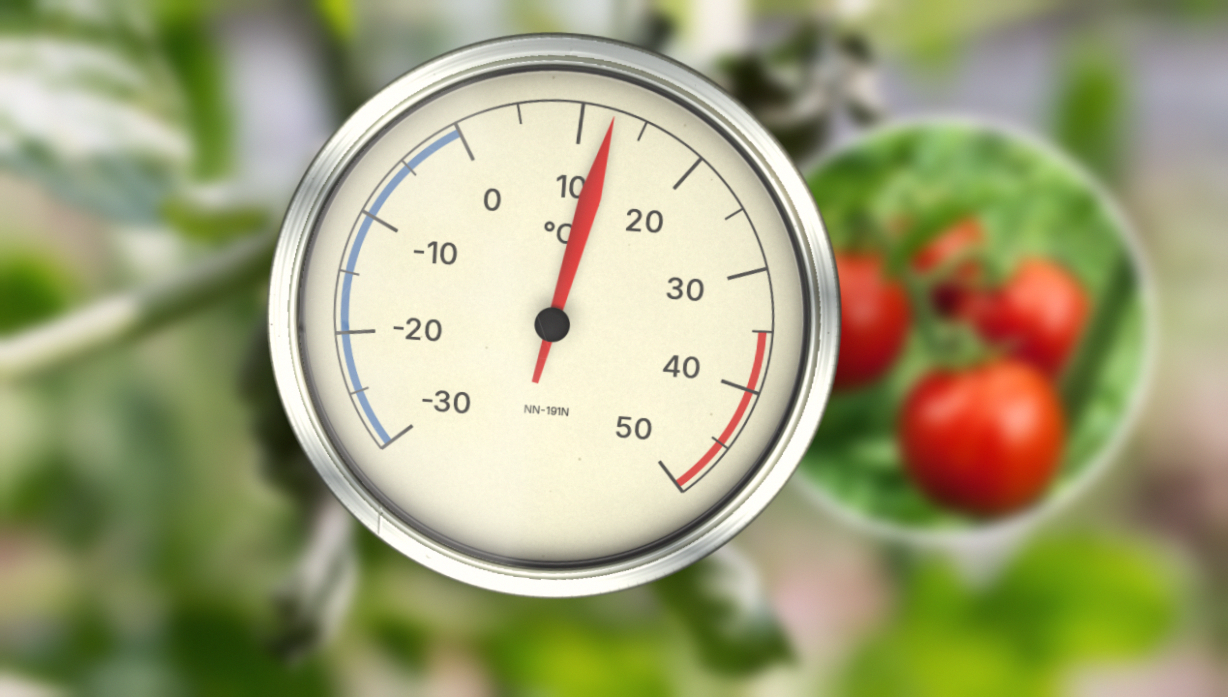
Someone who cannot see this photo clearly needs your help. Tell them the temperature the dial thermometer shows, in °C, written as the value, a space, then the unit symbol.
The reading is 12.5 °C
